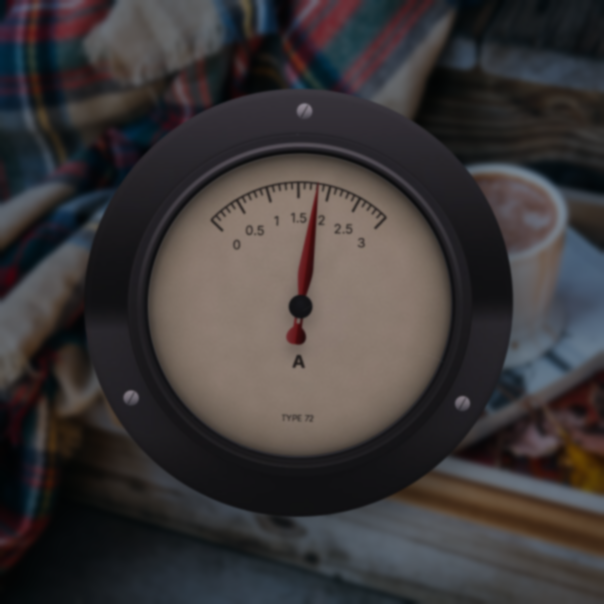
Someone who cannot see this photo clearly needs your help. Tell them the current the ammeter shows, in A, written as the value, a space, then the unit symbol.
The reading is 1.8 A
